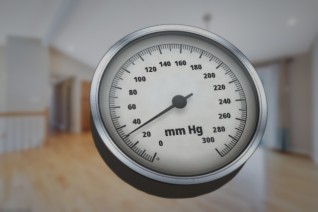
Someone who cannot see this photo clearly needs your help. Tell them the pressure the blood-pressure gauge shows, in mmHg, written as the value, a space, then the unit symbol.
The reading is 30 mmHg
